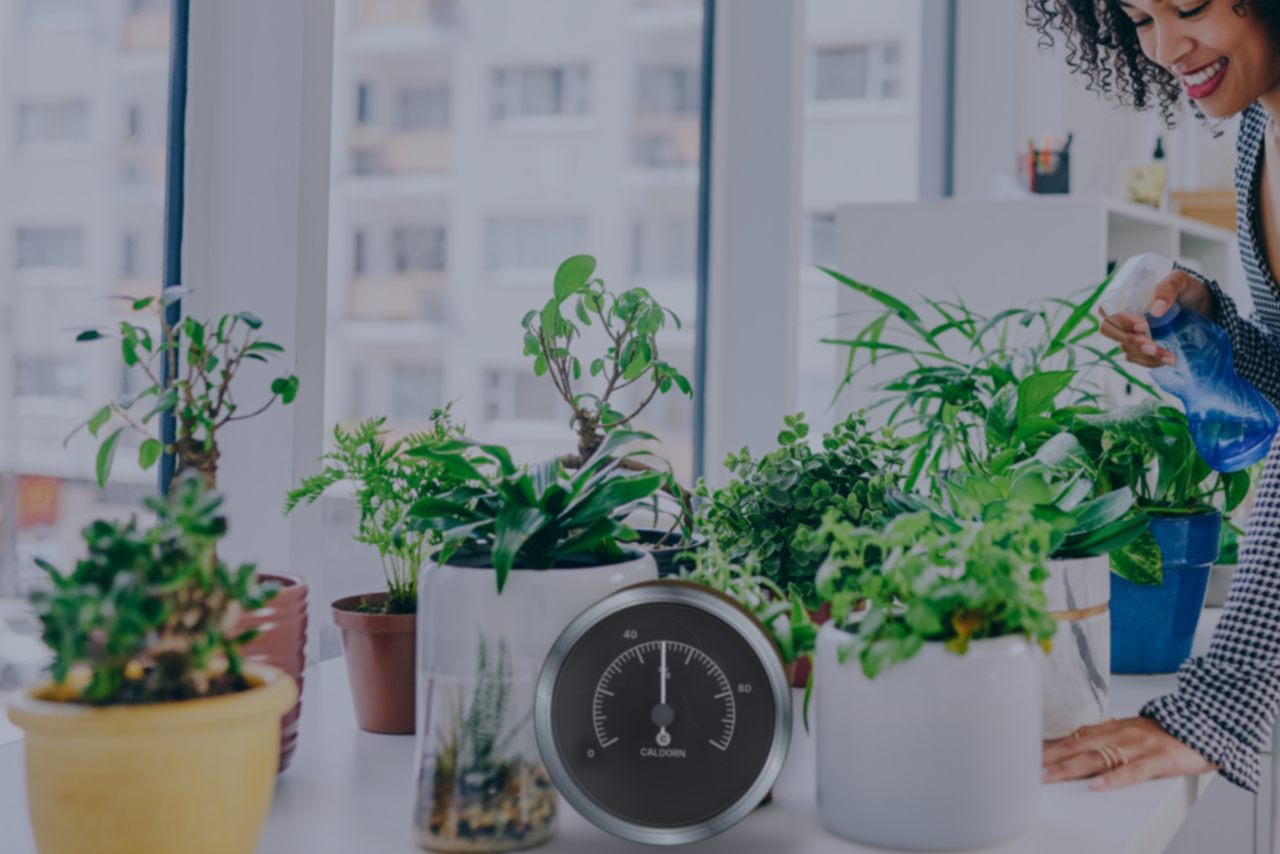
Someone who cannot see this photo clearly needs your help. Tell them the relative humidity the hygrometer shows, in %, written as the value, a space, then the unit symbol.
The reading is 50 %
